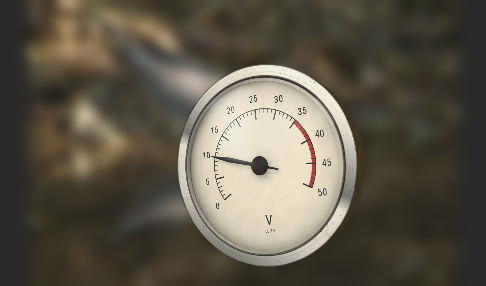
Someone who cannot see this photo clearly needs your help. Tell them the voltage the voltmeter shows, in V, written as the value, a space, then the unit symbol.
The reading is 10 V
